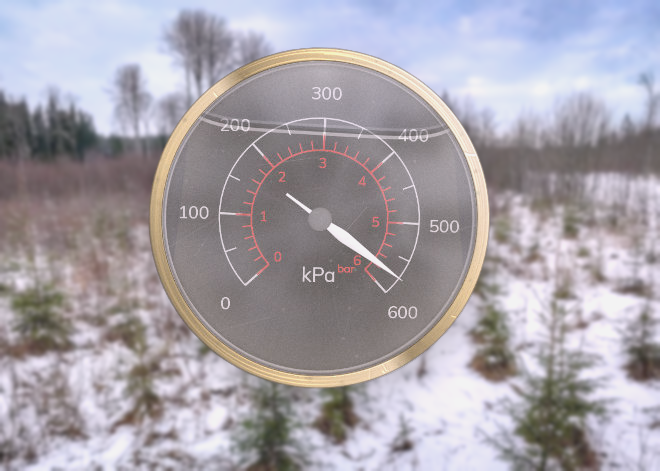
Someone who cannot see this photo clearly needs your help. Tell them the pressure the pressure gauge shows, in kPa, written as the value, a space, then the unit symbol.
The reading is 575 kPa
